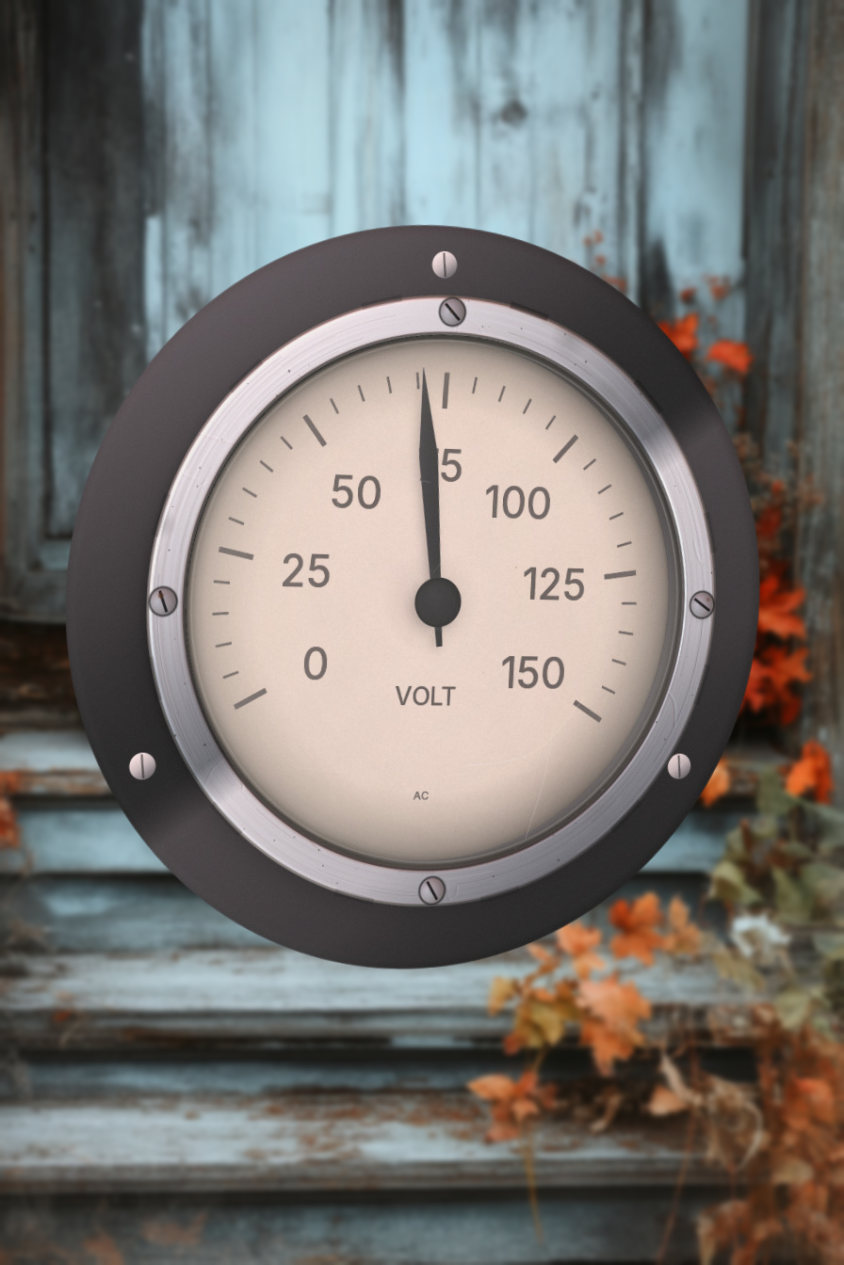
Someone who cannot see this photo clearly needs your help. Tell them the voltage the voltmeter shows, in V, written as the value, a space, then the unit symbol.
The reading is 70 V
